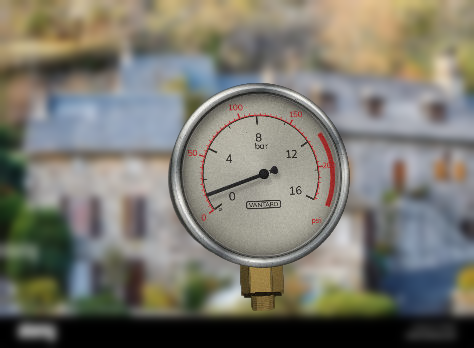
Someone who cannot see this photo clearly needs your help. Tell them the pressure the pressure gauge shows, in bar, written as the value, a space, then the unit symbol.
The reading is 1 bar
